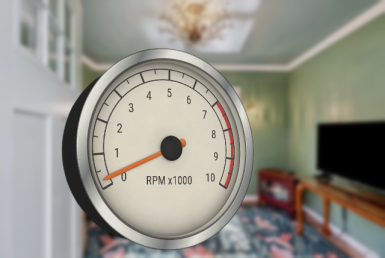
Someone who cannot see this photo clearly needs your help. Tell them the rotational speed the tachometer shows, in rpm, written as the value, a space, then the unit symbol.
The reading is 250 rpm
